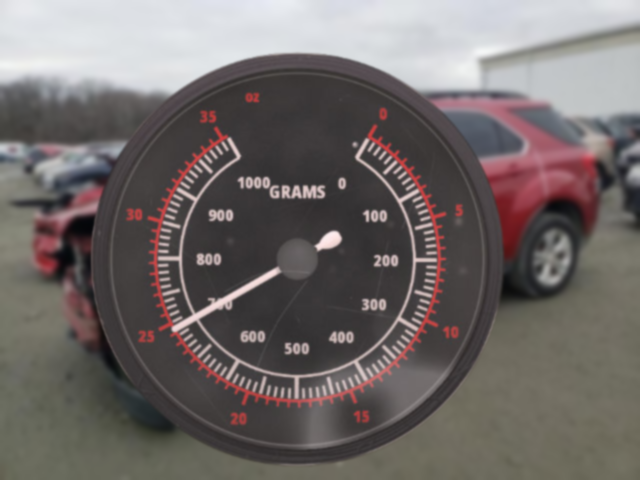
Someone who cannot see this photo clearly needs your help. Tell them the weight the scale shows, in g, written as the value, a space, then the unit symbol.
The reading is 700 g
